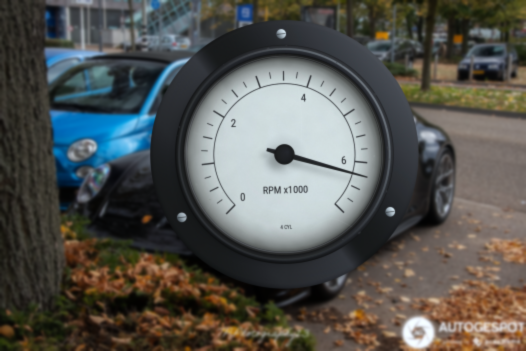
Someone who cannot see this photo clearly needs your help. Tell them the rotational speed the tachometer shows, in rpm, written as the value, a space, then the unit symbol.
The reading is 6250 rpm
